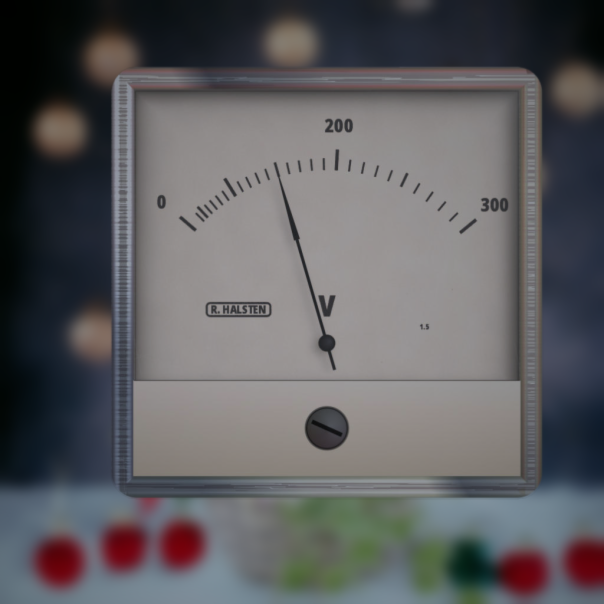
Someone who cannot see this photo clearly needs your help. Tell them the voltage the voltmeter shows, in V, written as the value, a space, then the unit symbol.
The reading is 150 V
